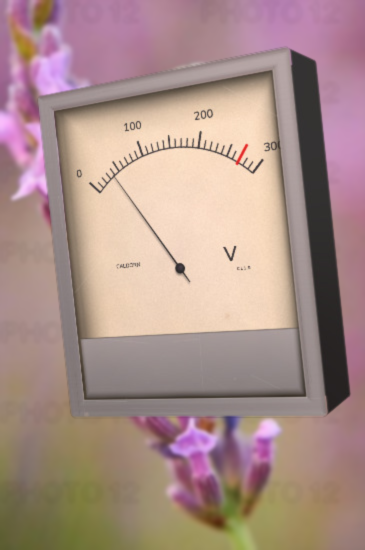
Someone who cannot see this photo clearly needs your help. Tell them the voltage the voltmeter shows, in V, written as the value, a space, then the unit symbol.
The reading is 40 V
